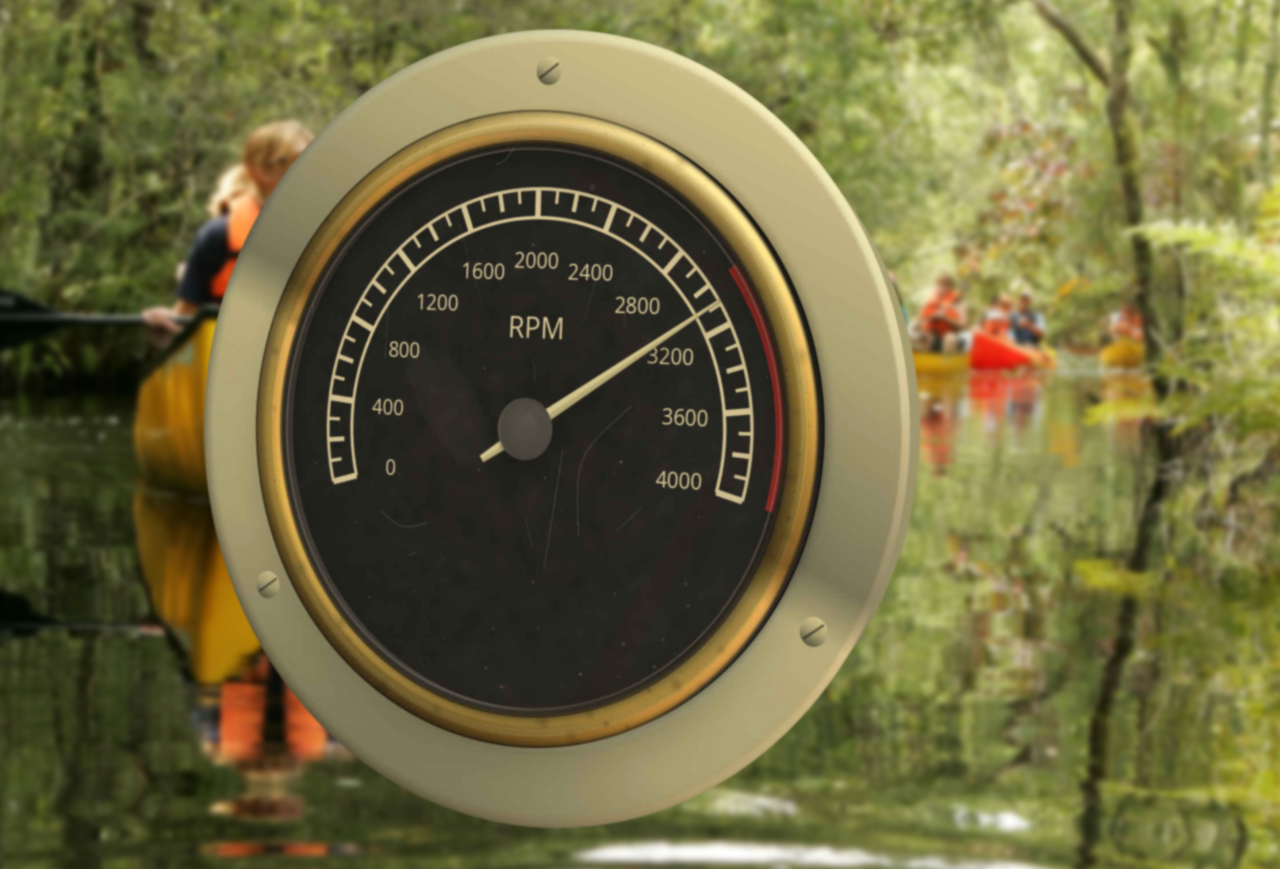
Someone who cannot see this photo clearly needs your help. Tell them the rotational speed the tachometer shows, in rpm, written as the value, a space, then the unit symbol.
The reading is 3100 rpm
